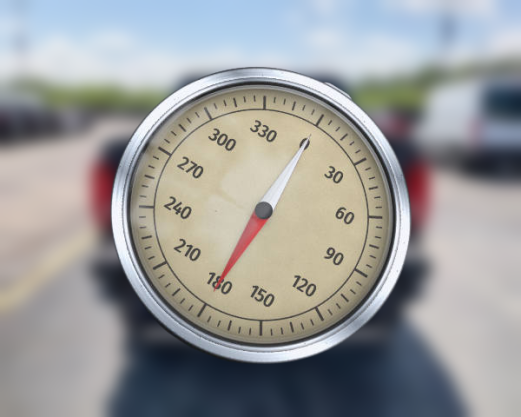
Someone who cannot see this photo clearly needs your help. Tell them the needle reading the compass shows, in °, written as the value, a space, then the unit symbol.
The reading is 180 °
